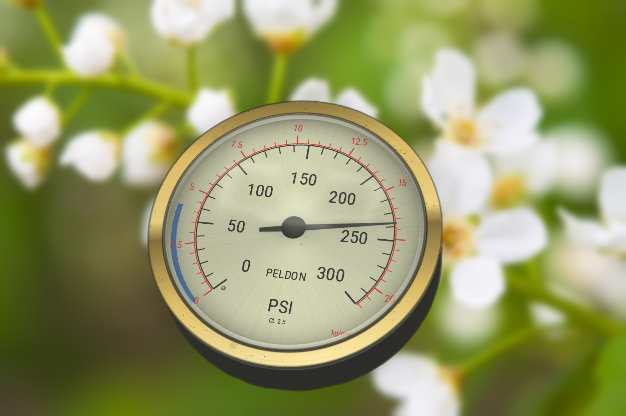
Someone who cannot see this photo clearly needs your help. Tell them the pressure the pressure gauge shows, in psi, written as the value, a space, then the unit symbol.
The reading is 240 psi
